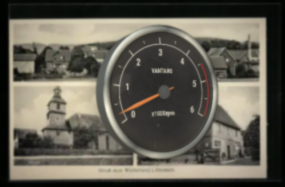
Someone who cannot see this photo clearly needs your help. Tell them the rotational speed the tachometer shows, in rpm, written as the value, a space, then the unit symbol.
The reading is 250 rpm
